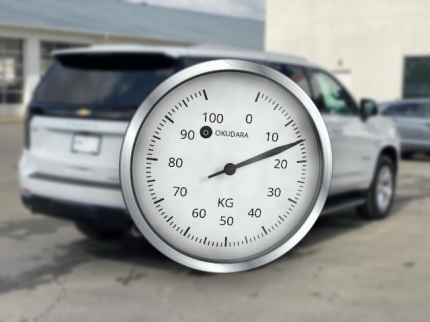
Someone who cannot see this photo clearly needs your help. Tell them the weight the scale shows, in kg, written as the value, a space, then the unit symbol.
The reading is 15 kg
